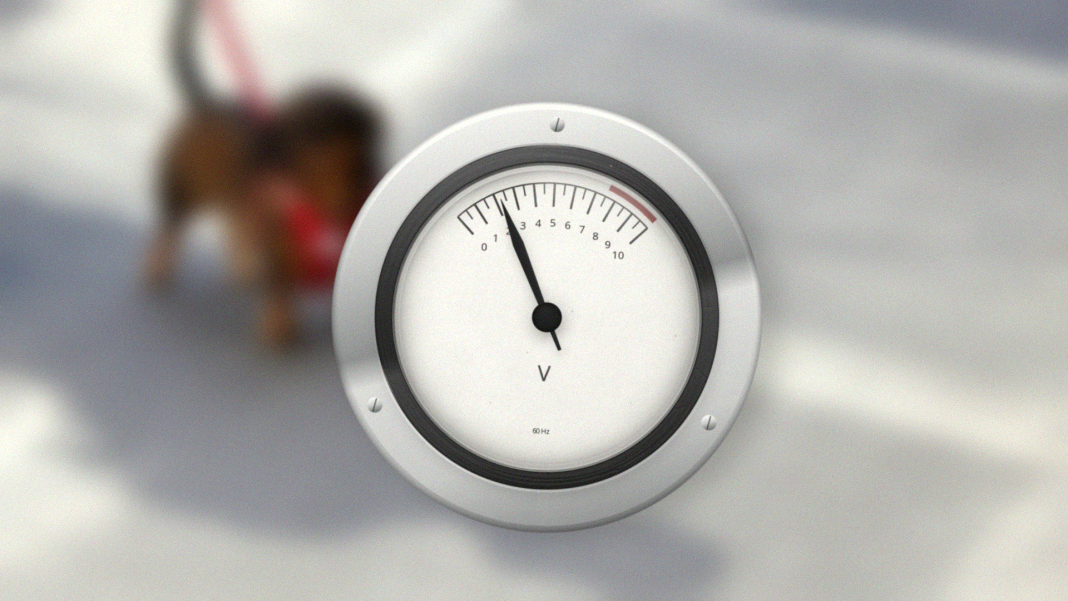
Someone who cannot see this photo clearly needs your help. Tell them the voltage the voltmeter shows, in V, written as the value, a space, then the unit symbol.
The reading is 2.25 V
